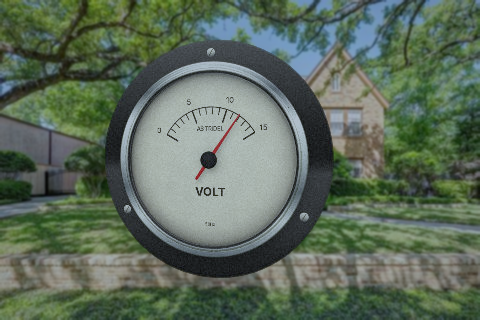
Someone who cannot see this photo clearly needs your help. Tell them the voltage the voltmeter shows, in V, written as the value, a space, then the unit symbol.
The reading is 12 V
